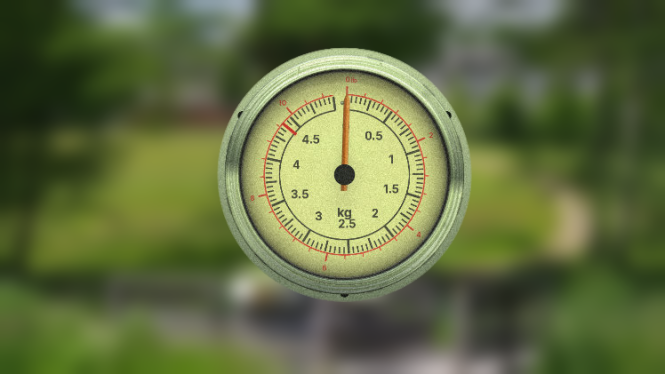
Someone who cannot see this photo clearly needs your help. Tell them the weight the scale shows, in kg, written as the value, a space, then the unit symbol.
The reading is 0 kg
